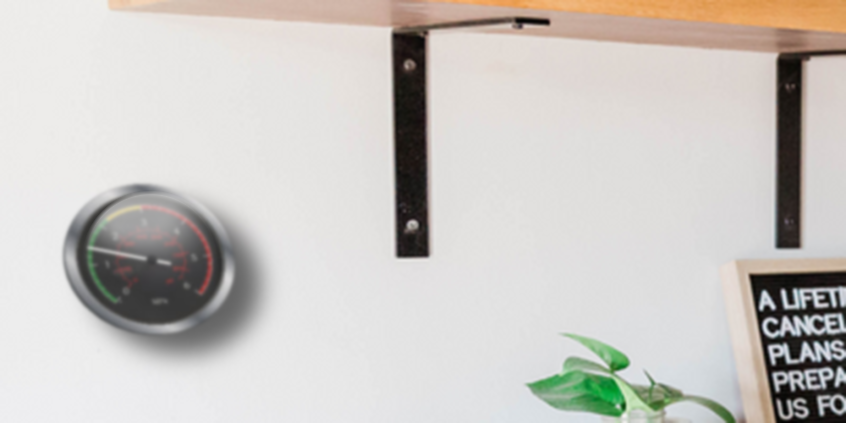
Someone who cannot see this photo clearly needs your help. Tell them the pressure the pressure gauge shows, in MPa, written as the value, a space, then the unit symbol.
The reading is 1.4 MPa
